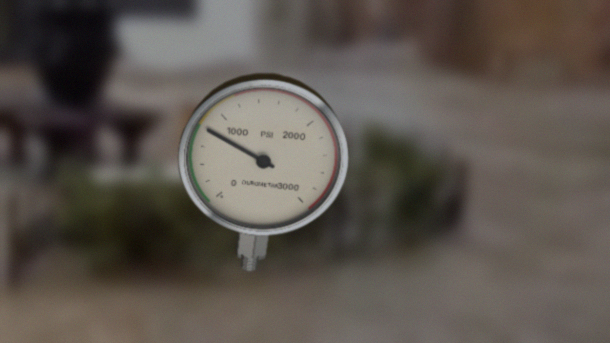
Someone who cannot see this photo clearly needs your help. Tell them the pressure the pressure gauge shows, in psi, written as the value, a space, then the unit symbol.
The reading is 800 psi
